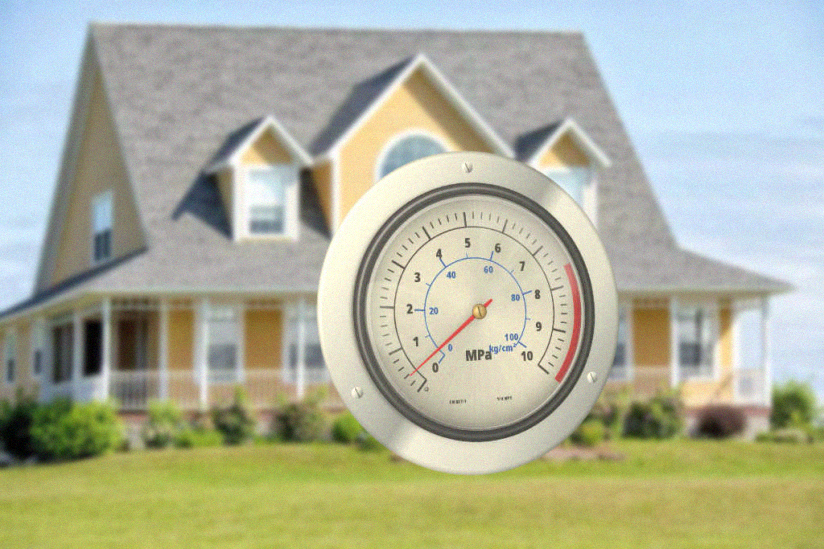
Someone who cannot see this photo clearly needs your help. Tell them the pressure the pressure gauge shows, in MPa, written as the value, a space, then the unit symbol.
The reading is 0.4 MPa
